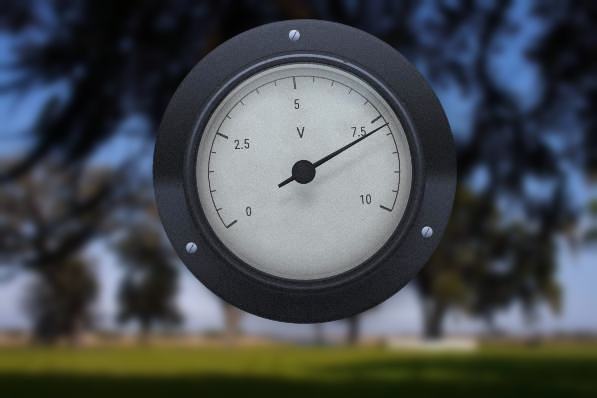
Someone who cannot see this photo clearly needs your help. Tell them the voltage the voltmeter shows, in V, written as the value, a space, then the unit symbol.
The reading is 7.75 V
